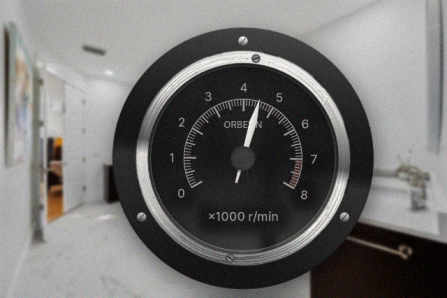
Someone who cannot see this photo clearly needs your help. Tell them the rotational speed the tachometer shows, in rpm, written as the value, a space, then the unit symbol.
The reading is 4500 rpm
